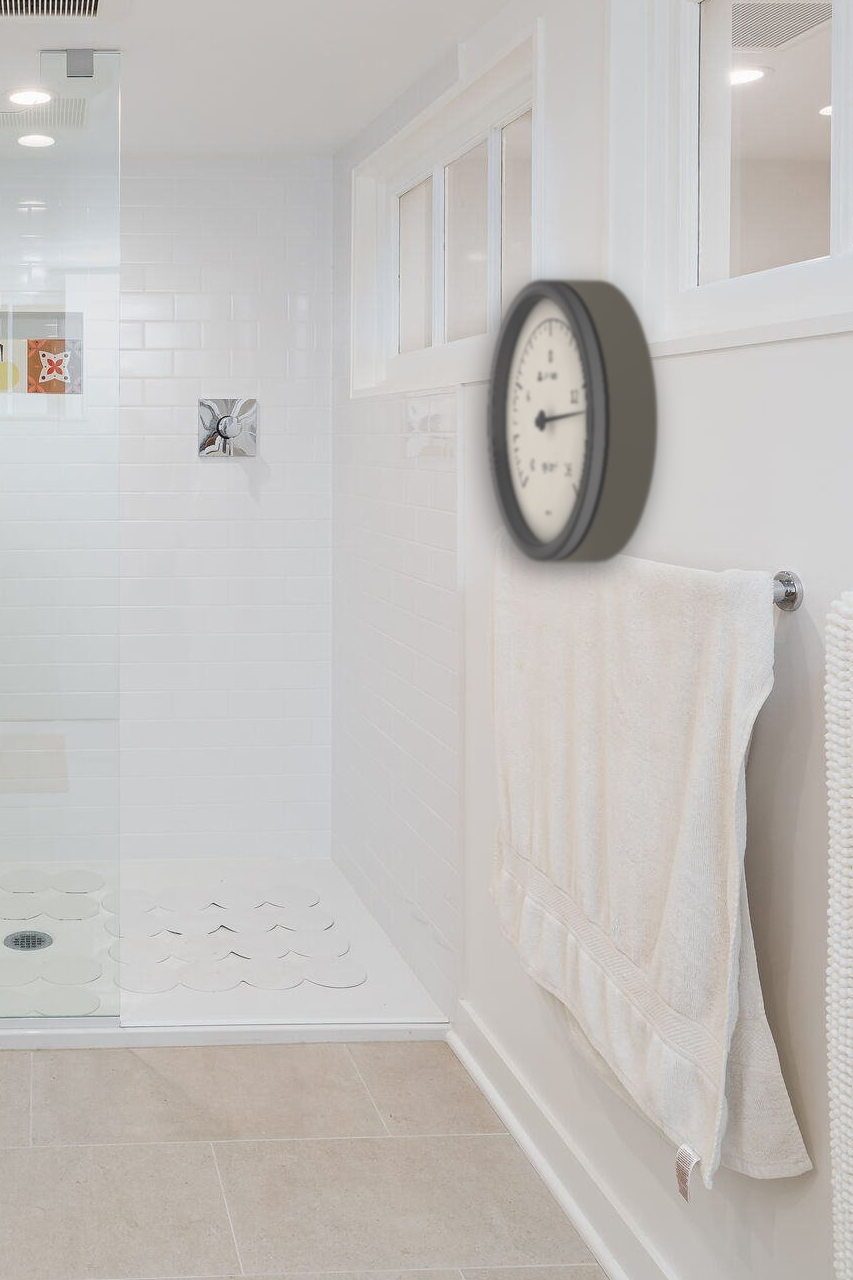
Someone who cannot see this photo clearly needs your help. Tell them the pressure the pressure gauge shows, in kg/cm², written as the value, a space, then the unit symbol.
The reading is 13 kg/cm²
